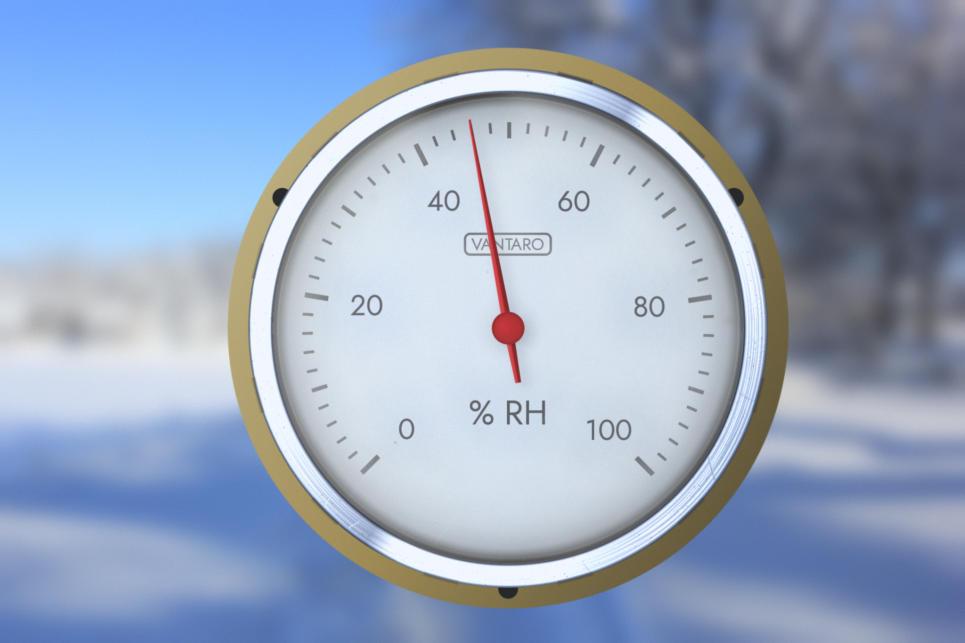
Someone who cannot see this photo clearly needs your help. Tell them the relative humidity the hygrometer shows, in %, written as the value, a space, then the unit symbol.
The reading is 46 %
